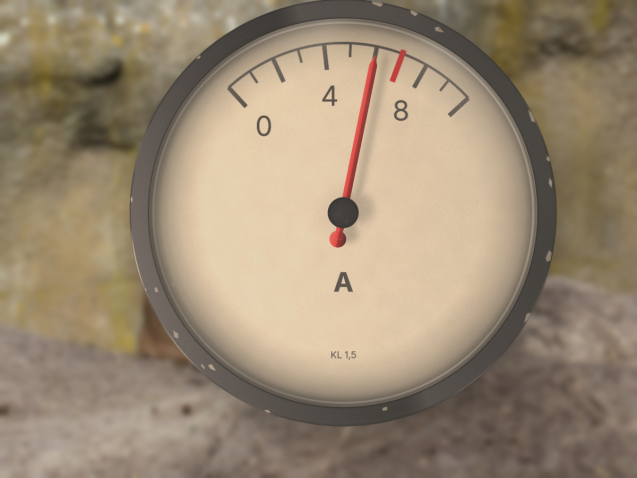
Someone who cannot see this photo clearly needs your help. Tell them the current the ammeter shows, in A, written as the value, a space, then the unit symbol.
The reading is 6 A
